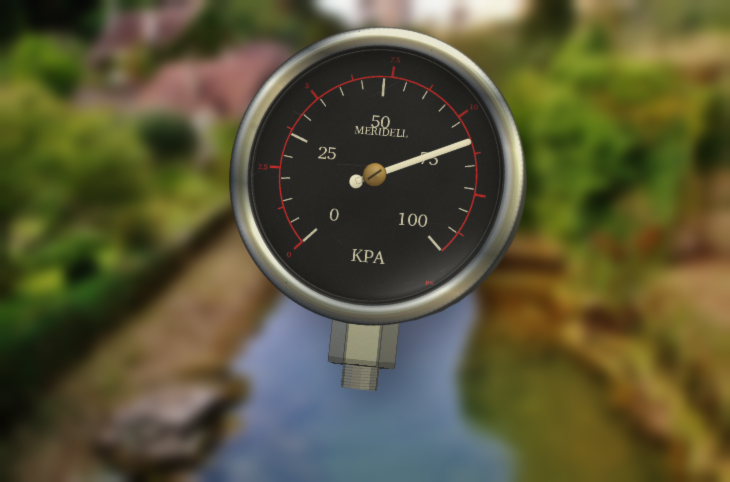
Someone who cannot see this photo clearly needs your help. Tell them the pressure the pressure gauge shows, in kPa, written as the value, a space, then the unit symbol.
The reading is 75 kPa
